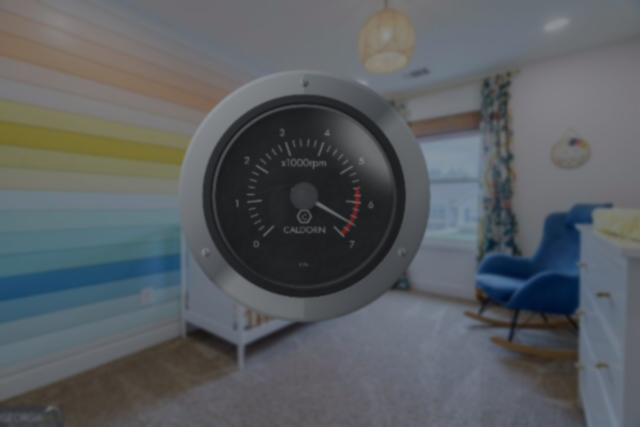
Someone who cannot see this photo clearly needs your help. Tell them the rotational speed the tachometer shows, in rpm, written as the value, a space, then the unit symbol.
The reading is 6600 rpm
